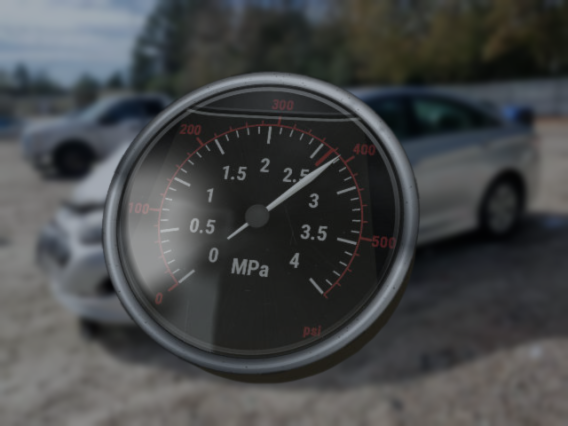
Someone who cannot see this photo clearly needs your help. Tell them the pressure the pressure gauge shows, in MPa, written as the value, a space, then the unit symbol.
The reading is 2.7 MPa
